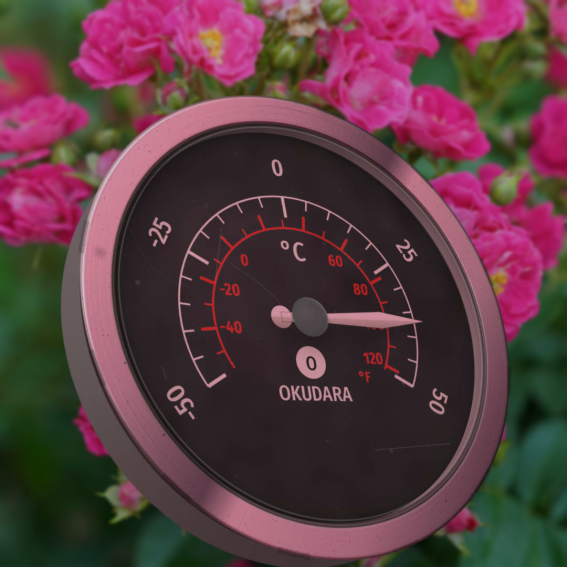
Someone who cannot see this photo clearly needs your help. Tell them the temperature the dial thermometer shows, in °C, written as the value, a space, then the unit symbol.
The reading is 37.5 °C
